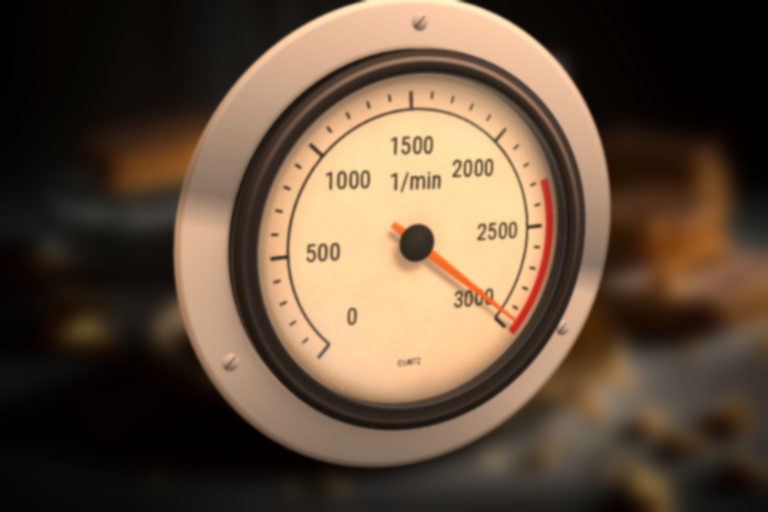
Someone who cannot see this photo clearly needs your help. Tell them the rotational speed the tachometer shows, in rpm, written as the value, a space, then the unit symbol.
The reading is 2950 rpm
